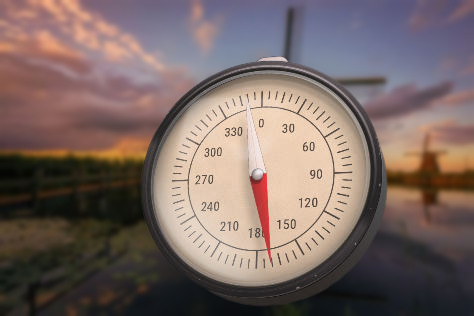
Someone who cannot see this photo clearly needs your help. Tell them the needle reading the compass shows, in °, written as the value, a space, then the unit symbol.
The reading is 170 °
